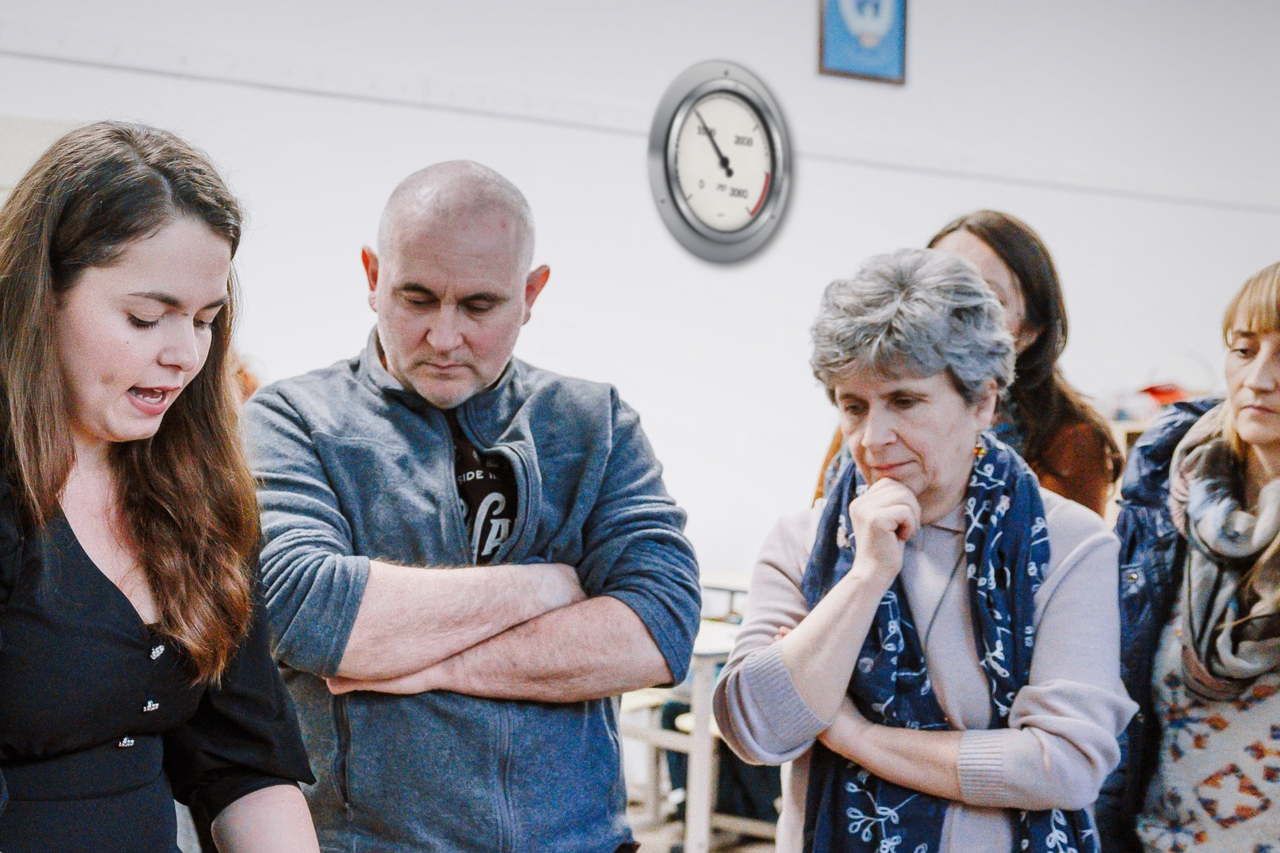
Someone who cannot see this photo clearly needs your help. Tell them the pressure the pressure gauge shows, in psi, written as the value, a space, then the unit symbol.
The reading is 1000 psi
